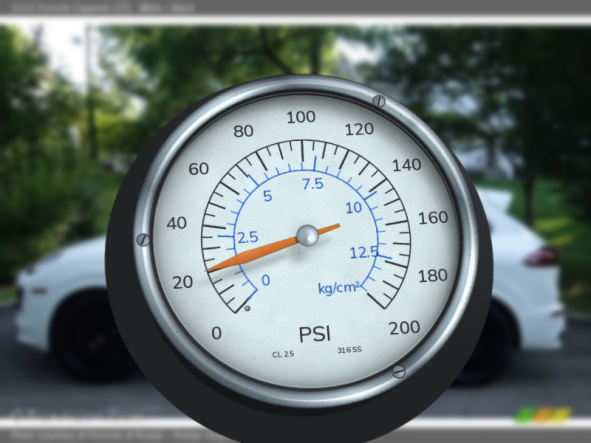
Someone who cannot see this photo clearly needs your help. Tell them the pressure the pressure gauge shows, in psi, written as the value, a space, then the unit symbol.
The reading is 20 psi
